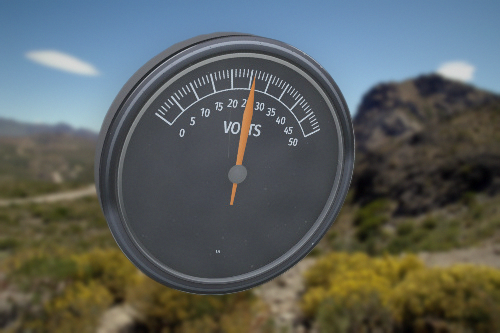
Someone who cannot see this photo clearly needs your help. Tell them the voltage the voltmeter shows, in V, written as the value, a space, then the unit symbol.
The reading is 25 V
